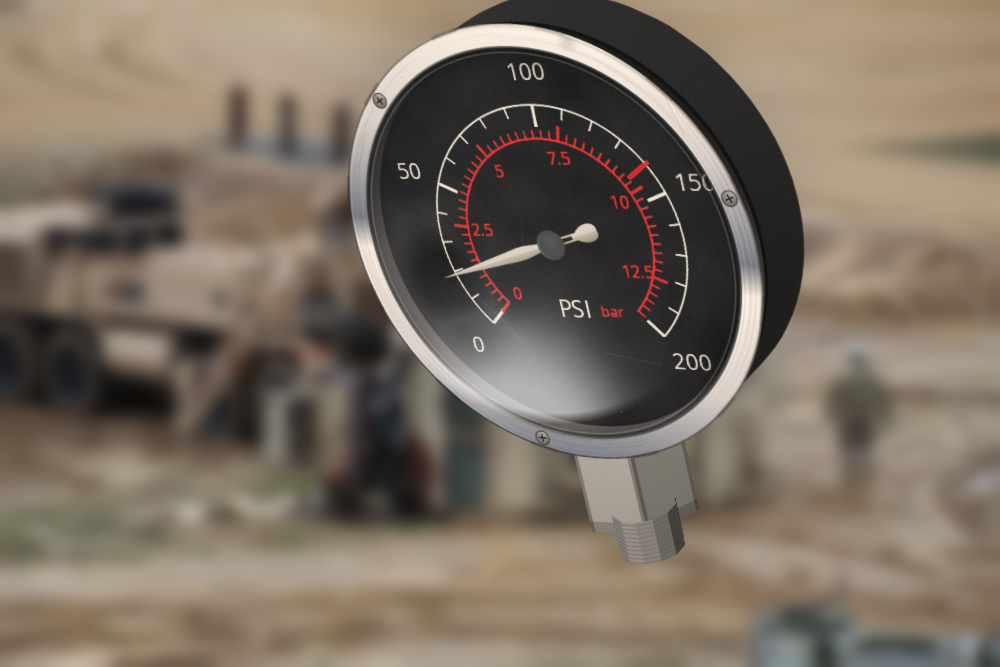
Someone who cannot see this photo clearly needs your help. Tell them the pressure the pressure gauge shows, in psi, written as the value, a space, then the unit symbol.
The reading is 20 psi
